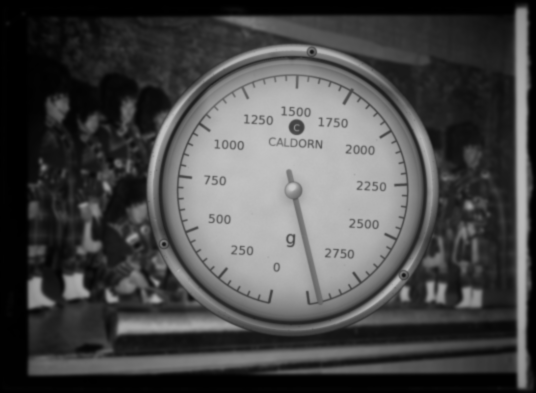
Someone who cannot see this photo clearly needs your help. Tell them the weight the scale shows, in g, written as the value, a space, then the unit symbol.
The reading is 2950 g
